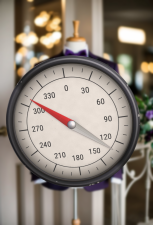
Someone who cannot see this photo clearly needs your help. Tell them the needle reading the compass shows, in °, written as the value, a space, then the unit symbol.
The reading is 310 °
